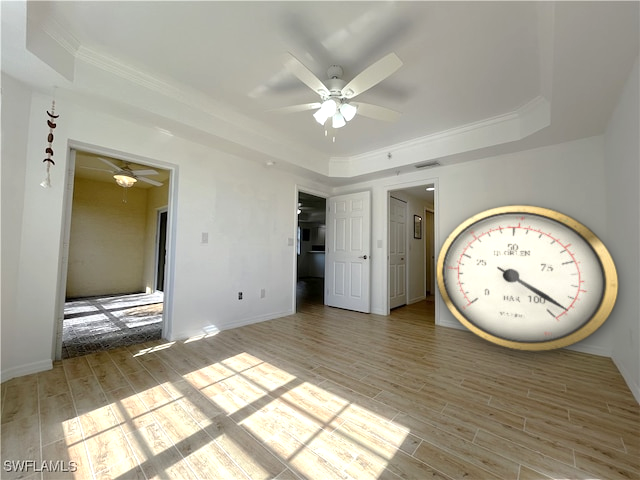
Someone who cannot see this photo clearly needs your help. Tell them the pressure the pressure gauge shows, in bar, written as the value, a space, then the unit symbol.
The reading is 95 bar
